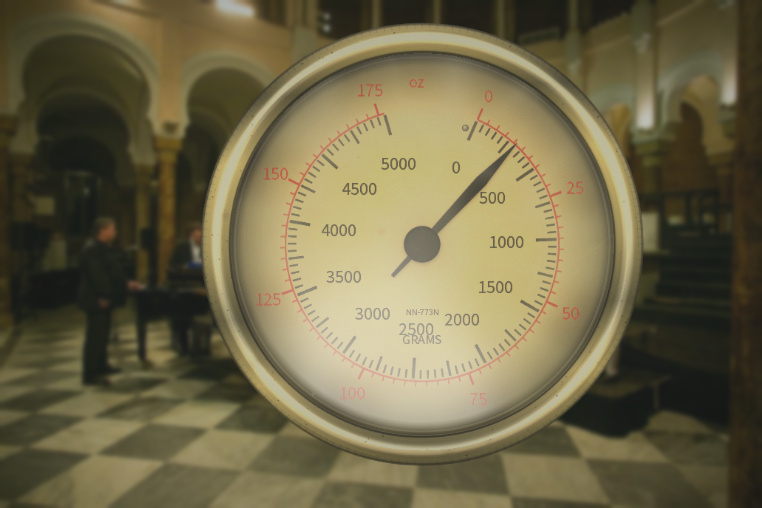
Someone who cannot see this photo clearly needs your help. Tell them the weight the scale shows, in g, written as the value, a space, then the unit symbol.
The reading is 300 g
